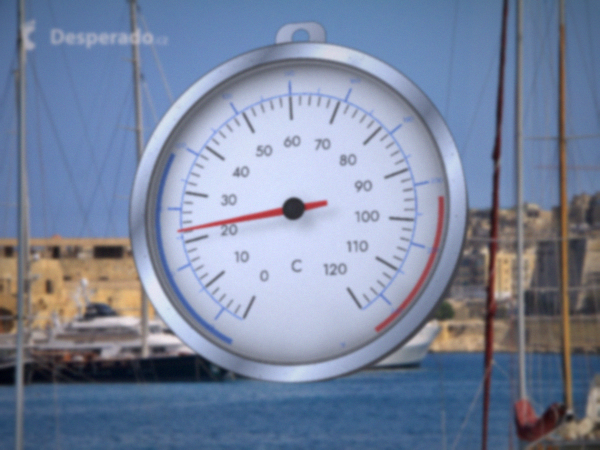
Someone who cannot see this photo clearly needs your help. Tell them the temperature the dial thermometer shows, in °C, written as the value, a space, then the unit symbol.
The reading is 22 °C
